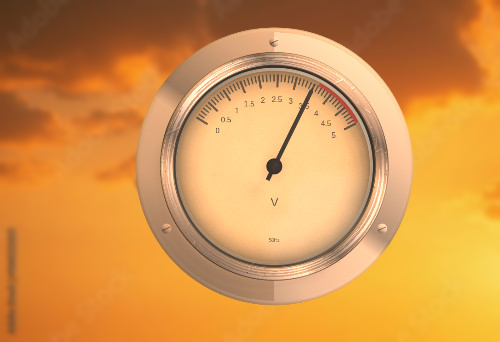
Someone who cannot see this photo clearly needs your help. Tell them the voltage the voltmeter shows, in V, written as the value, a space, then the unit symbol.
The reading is 3.5 V
